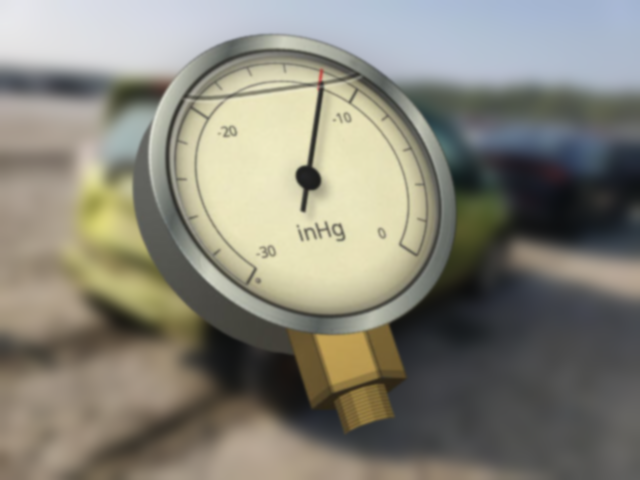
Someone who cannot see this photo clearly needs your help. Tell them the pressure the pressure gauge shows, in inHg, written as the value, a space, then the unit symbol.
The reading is -12 inHg
